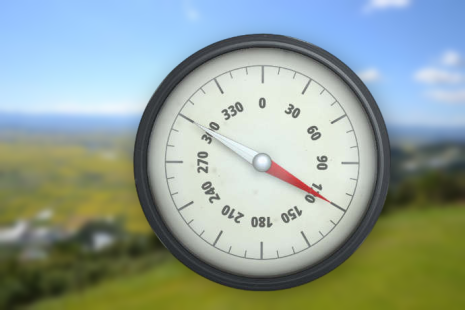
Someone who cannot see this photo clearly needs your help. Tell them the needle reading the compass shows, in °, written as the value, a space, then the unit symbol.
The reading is 120 °
